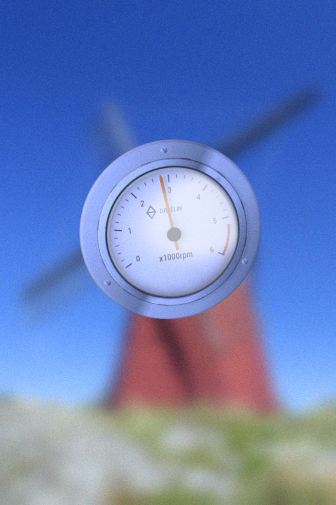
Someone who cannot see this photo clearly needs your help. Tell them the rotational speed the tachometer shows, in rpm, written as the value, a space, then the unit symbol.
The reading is 2800 rpm
